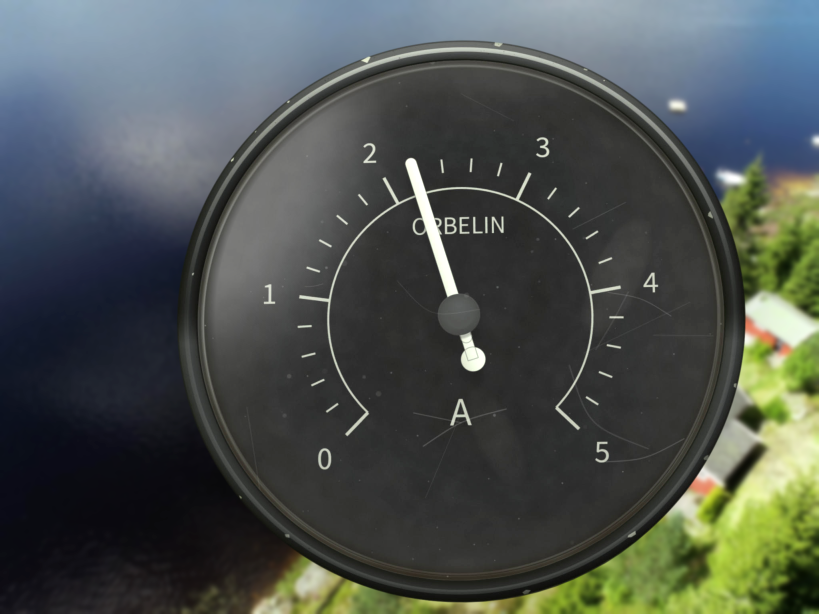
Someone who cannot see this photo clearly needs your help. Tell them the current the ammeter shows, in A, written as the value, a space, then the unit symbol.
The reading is 2.2 A
